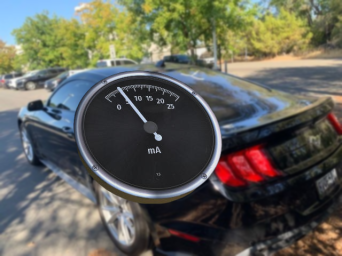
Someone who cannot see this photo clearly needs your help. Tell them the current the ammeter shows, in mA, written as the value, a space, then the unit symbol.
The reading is 5 mA
